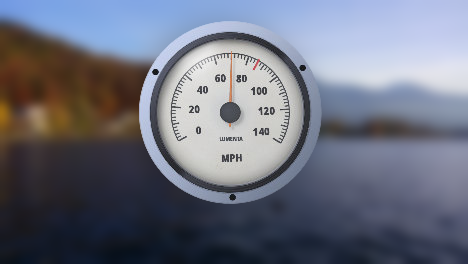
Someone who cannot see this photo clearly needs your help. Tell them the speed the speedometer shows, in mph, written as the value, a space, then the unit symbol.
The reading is 70 mph
